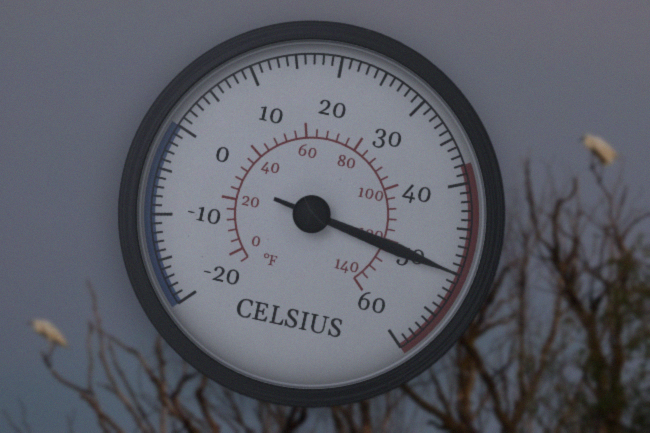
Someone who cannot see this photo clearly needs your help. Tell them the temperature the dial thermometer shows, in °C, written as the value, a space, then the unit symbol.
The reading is 50 °C
